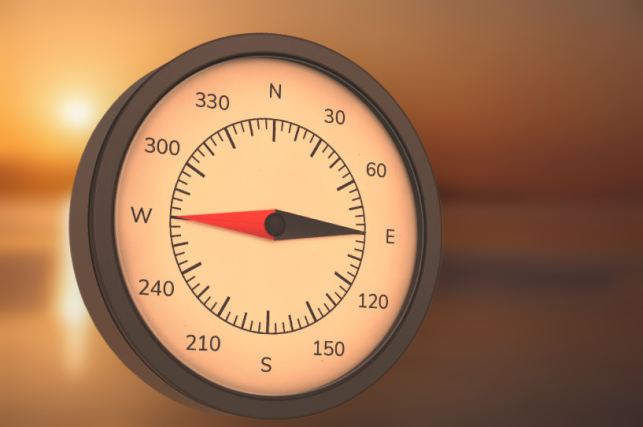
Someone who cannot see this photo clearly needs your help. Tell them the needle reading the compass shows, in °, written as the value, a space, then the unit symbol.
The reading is 270 °
